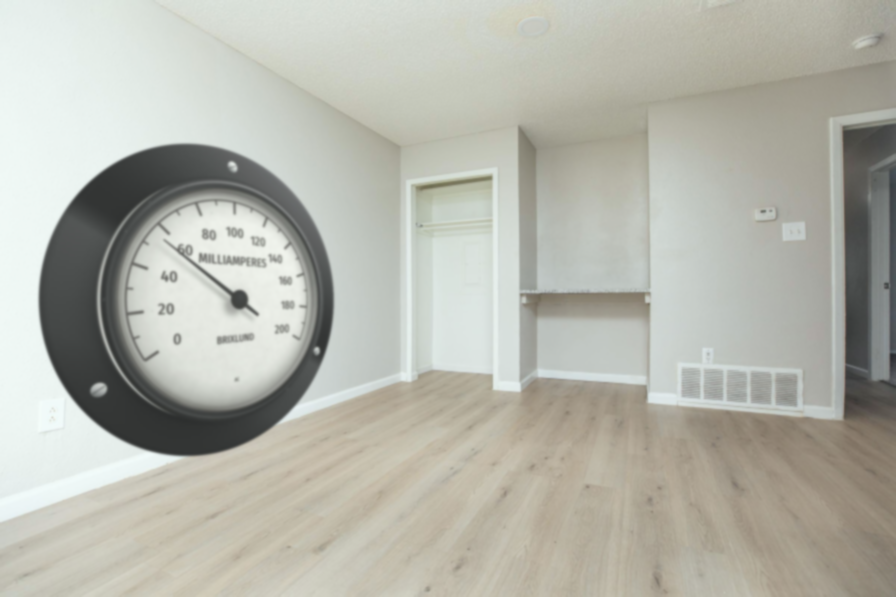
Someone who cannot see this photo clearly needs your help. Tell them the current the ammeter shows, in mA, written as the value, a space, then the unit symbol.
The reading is 55 mA
